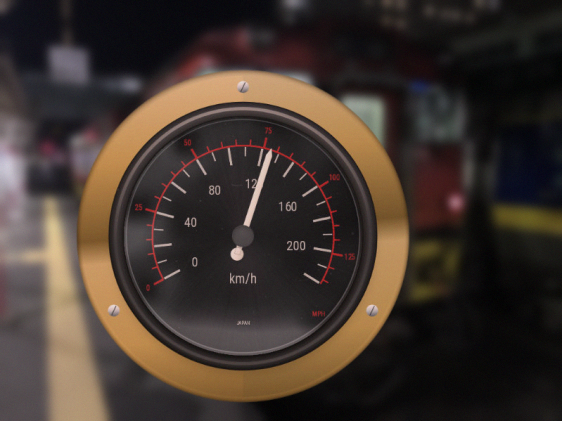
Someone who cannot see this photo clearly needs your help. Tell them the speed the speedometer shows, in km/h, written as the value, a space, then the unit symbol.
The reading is 125 km/h
